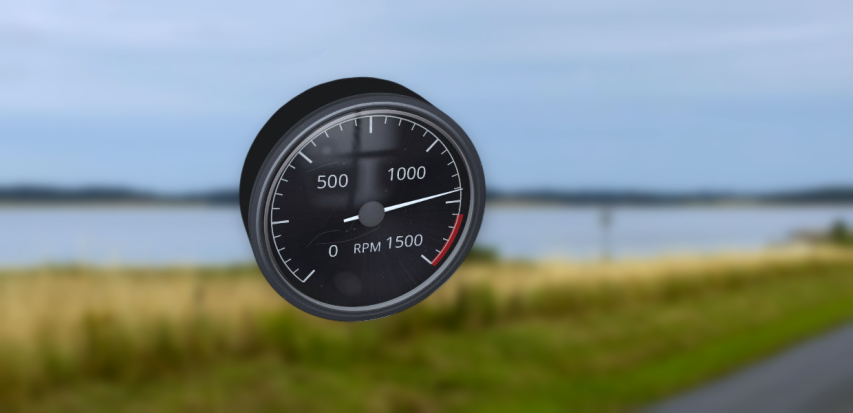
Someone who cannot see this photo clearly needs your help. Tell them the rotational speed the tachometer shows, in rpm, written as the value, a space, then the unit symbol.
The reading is 1200 rpm
